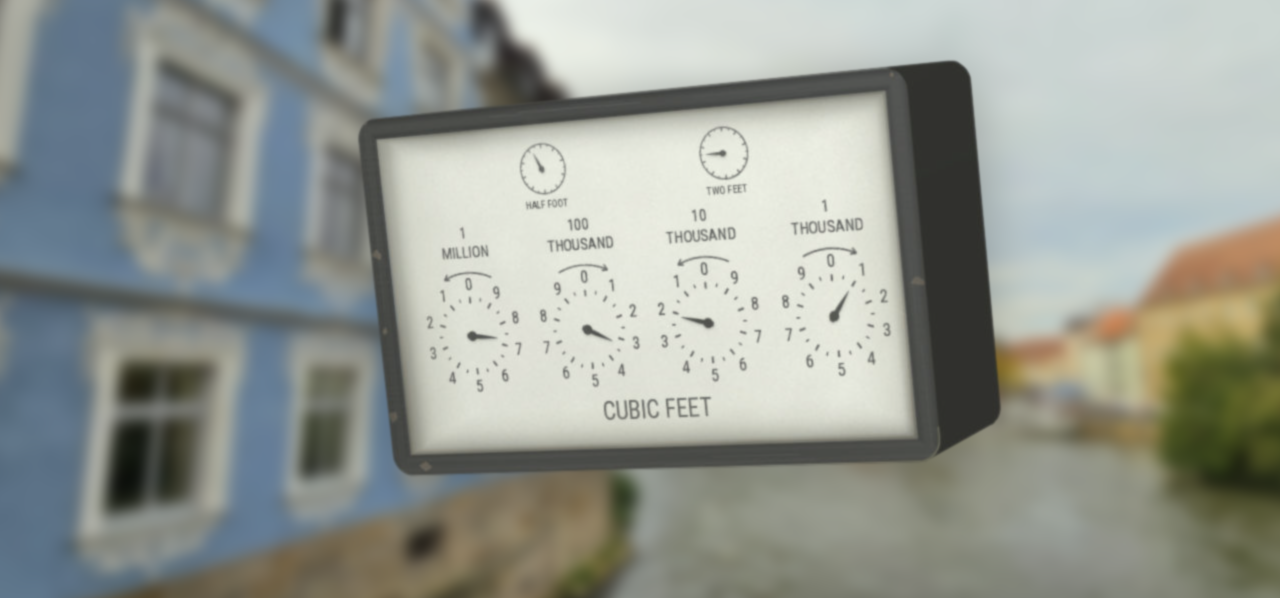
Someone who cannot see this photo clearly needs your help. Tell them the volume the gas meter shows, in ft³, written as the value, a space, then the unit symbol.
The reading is 732100 ft³
